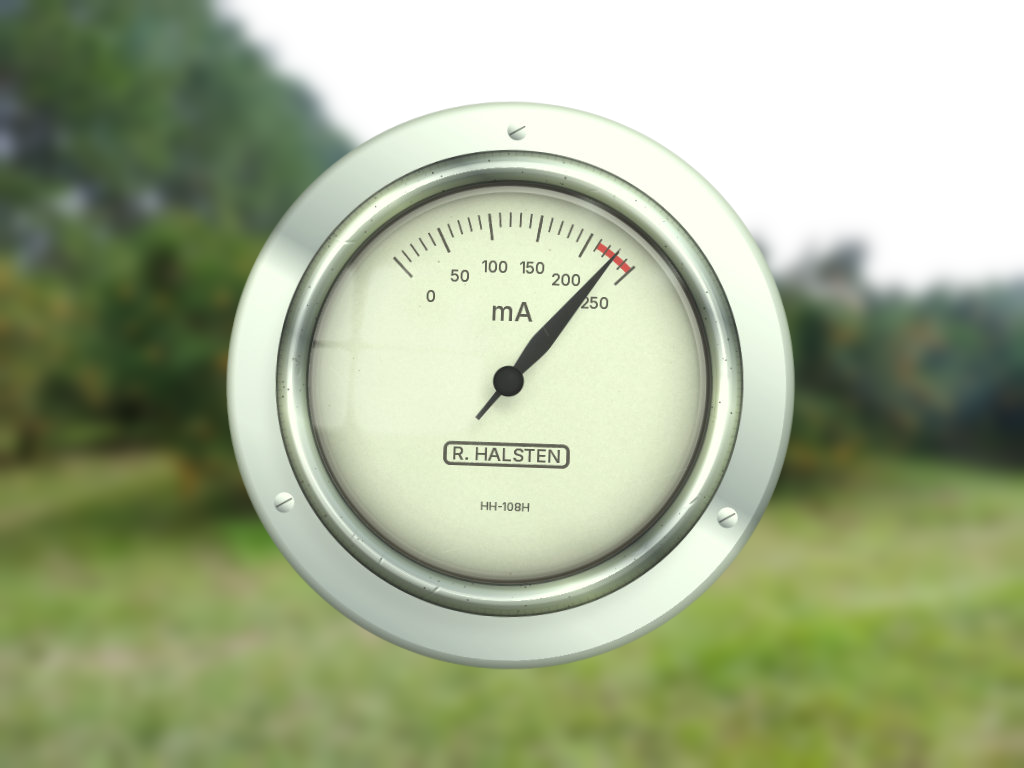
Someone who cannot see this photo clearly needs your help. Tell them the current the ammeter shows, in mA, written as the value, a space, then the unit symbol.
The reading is 230 mA
